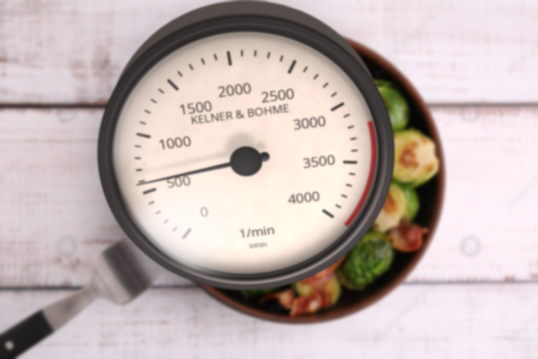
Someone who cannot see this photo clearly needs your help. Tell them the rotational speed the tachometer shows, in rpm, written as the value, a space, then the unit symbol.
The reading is 600 rpm
